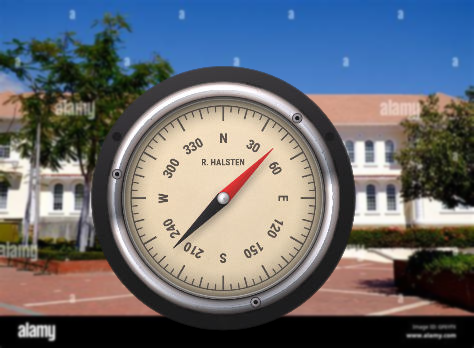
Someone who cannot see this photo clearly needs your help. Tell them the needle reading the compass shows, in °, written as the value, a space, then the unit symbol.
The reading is 45 °
